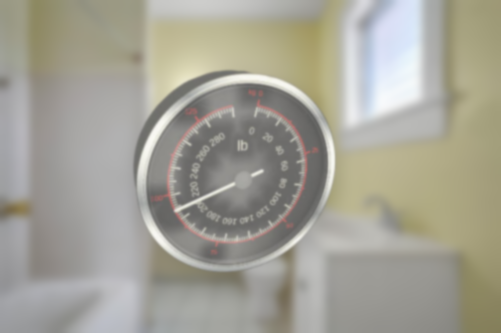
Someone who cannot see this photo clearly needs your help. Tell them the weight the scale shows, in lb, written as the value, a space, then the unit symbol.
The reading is 210 lb
